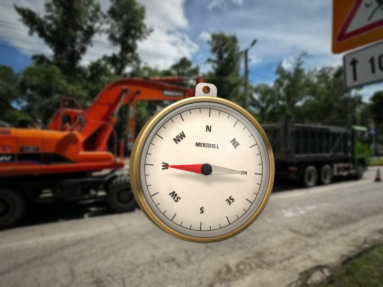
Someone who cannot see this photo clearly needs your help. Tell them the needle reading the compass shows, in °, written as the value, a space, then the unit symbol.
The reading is 270 °
